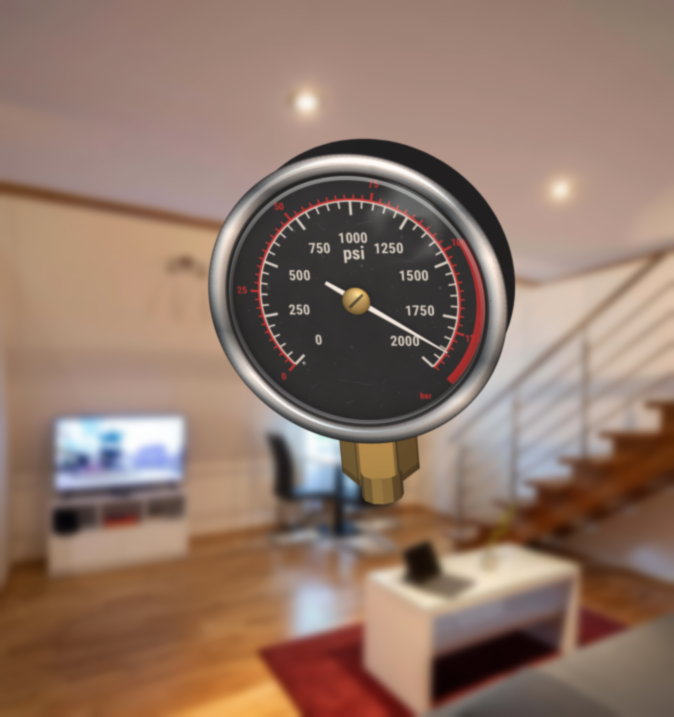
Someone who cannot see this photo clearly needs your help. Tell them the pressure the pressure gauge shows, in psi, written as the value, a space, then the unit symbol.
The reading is 1900 psi
